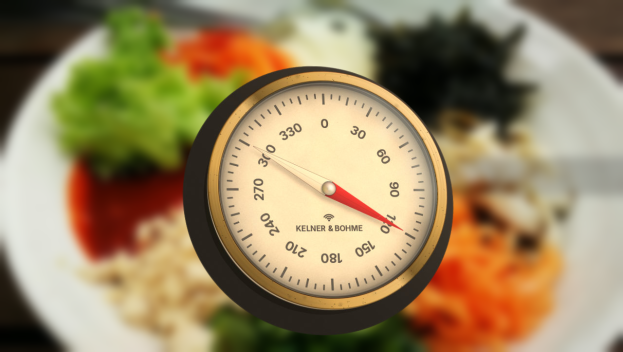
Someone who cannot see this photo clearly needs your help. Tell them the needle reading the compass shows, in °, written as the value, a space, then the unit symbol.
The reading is 120 °
